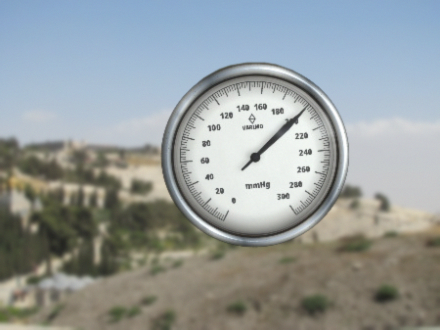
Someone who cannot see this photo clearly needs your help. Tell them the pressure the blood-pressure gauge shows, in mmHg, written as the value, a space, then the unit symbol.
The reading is 200 mmHg
